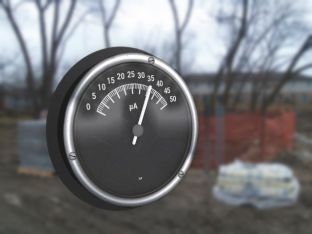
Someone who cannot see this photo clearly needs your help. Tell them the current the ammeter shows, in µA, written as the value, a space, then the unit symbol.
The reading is 35 µA
